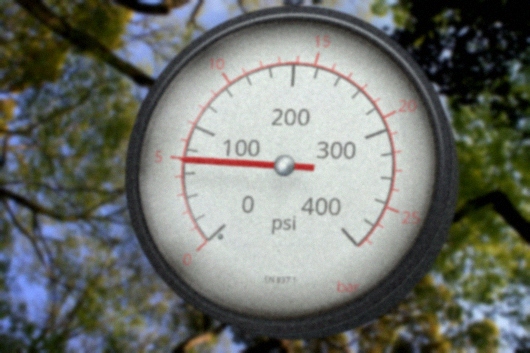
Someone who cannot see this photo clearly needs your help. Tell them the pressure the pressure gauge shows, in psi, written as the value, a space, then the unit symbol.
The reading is 70 psi
